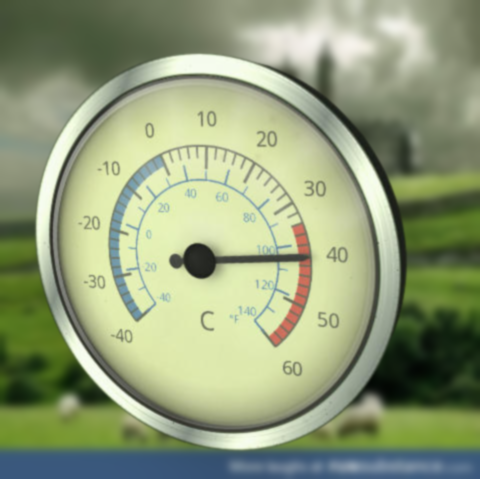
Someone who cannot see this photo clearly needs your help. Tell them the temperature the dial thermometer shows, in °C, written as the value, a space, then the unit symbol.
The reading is 40 °C
